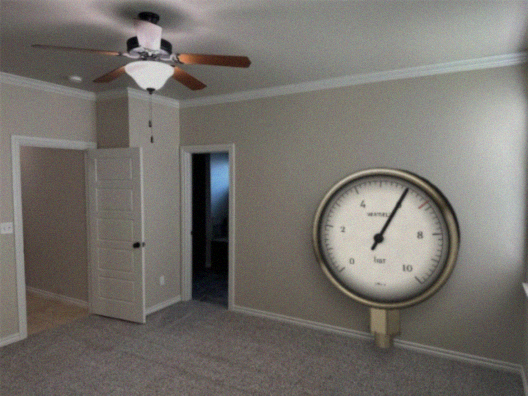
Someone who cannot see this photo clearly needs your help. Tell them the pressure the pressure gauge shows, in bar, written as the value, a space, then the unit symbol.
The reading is 6 bar
